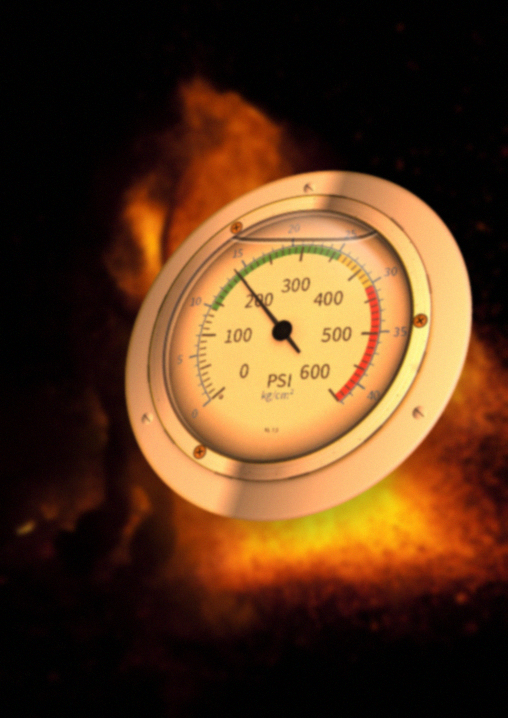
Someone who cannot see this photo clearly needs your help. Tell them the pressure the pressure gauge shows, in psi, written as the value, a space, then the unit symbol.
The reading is 200 psi
